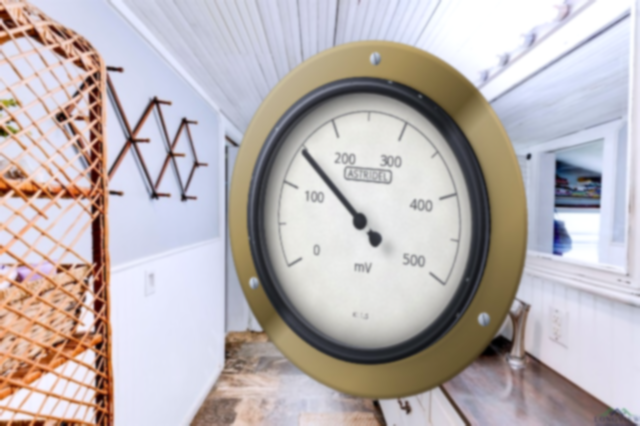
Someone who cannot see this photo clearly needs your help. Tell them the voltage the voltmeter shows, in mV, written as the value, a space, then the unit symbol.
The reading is 150 mV
